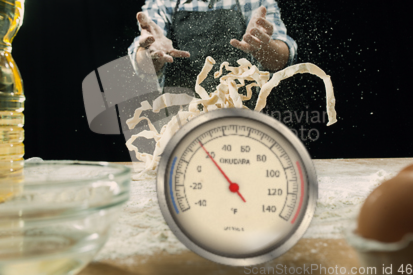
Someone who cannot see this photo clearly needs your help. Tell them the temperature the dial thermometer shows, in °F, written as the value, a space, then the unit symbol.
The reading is 20 °F
